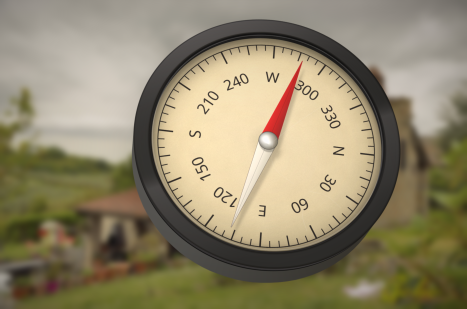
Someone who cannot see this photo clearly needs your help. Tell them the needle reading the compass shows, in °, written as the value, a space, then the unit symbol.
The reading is 287.5 °
